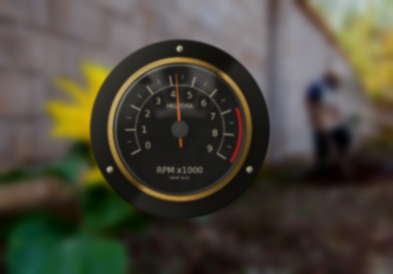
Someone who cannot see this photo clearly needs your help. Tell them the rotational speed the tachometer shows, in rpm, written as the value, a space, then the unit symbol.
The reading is 4250 rpm
